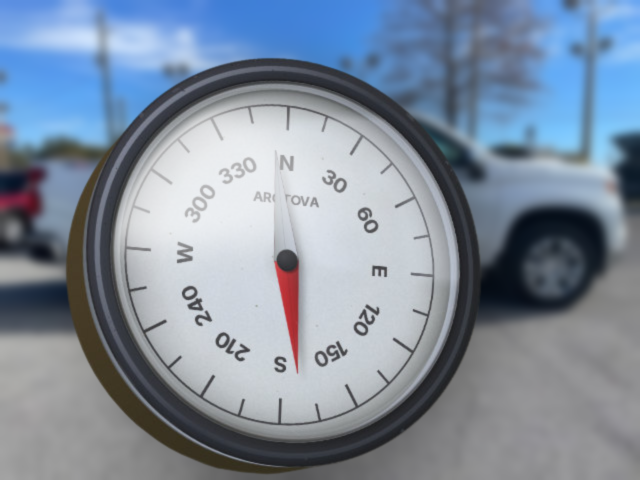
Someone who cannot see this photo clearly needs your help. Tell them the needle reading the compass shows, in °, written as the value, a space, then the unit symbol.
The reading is 172.5 °
